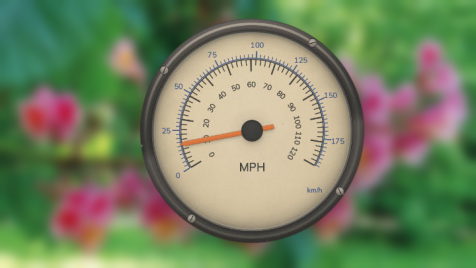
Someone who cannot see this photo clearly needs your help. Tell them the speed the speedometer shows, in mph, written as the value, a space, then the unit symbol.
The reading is 10 mph
